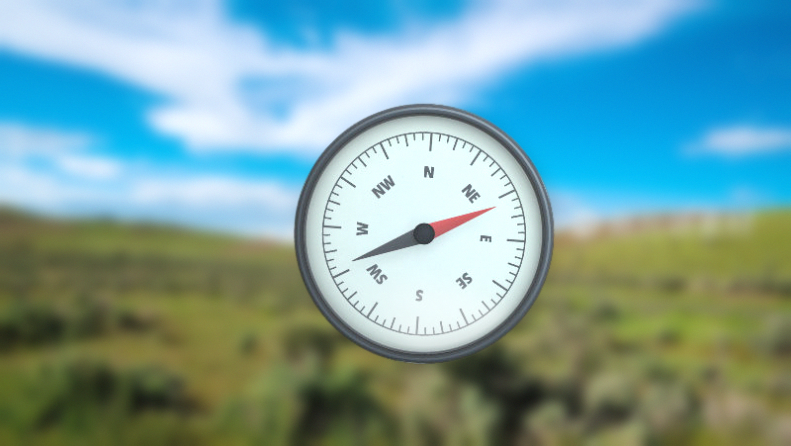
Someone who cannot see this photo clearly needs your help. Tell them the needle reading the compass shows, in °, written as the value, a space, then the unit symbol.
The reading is 65 °
